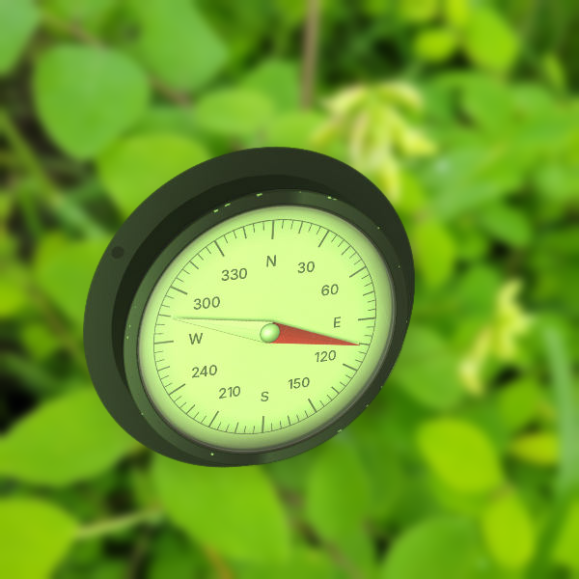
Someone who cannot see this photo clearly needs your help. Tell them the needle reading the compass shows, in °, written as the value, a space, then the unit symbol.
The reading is 105 °
